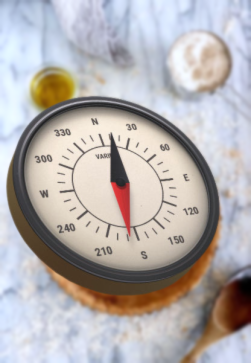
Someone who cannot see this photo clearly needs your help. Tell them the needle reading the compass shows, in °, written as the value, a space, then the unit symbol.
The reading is 190 °
